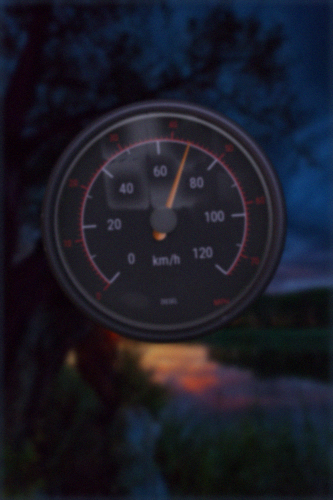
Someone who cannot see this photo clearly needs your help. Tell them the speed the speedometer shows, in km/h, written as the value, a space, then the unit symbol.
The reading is 70 km/h
